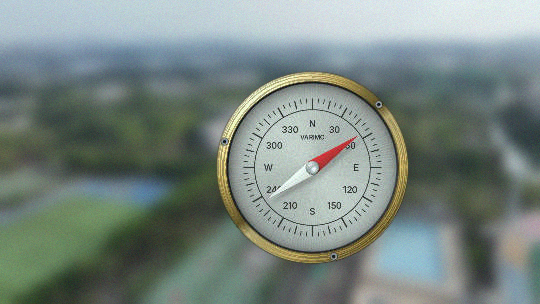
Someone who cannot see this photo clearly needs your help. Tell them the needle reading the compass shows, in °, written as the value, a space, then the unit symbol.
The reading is 55 °
